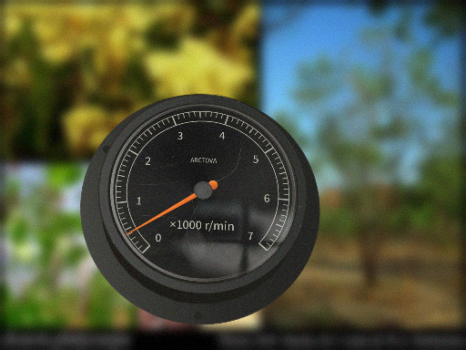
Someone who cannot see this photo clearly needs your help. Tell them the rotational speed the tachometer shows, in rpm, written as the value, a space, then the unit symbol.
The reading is 400 rpm
